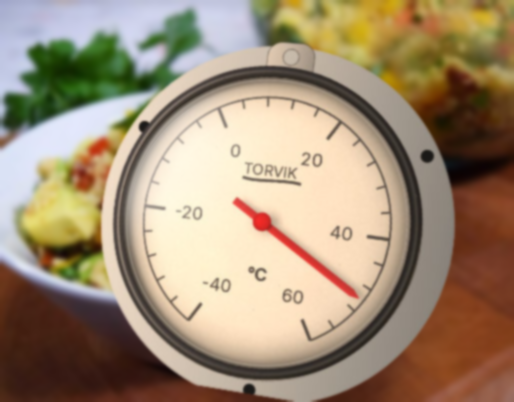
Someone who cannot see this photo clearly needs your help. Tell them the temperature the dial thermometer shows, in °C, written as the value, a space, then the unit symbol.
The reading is 50 °C
